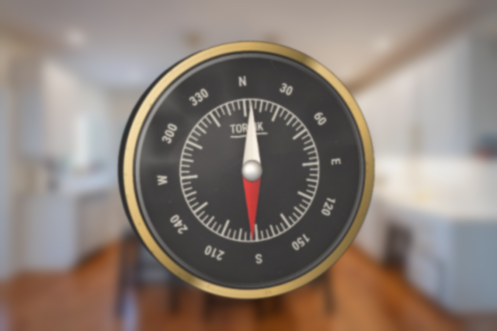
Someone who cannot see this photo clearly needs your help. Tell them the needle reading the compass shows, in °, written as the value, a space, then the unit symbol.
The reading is 185 °
